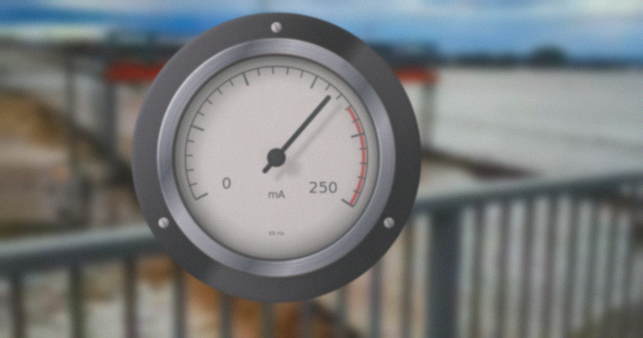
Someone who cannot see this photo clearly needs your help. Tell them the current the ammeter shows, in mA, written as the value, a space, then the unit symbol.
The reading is 165 mA
